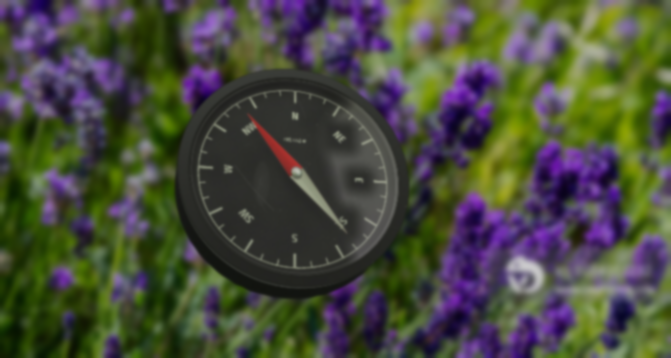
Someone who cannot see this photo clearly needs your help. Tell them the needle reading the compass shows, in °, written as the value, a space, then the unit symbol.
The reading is 320 °
